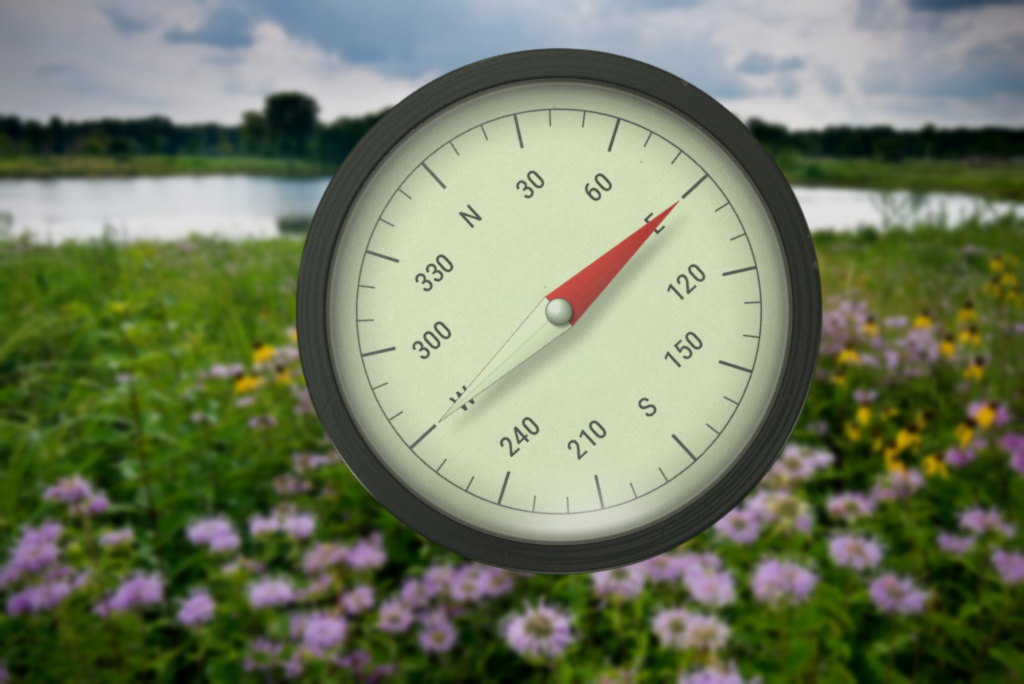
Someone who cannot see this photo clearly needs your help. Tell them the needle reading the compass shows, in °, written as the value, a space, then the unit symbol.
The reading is 90 °
